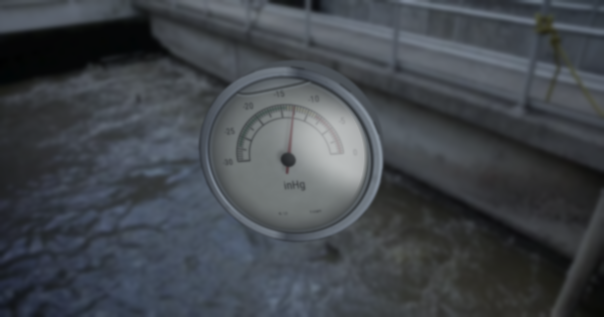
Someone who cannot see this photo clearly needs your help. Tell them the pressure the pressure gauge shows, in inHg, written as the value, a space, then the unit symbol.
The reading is -12.5 inHg
